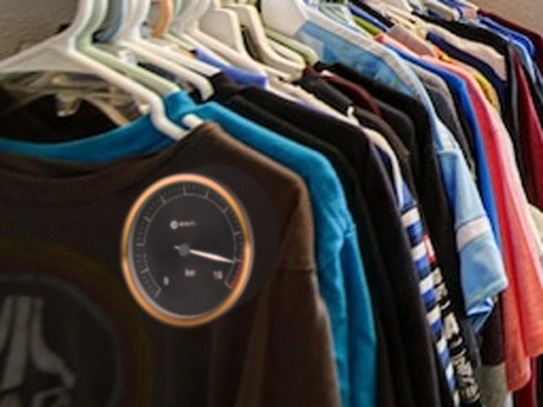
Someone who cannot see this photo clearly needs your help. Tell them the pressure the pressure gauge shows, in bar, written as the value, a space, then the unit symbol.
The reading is 9 bar
